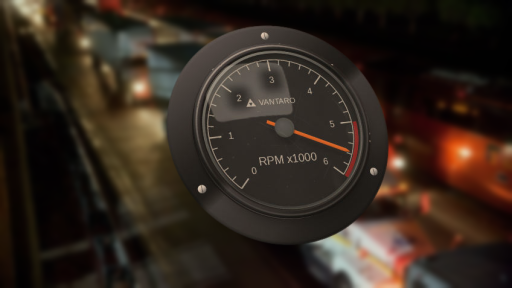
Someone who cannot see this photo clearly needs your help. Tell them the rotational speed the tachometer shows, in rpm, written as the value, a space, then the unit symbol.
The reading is 5600 rpm
